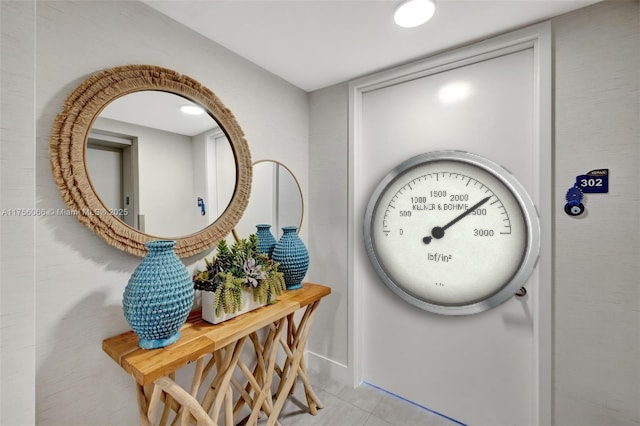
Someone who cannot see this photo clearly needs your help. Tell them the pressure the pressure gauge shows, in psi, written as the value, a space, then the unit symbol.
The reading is 2400 psi
